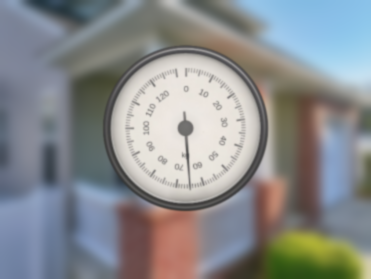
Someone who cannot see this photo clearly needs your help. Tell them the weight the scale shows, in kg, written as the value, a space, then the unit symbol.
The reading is 65 kg
